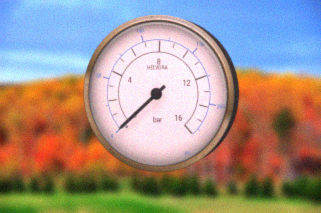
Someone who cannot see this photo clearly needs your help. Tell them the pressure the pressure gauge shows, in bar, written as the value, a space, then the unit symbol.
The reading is 0 bar
